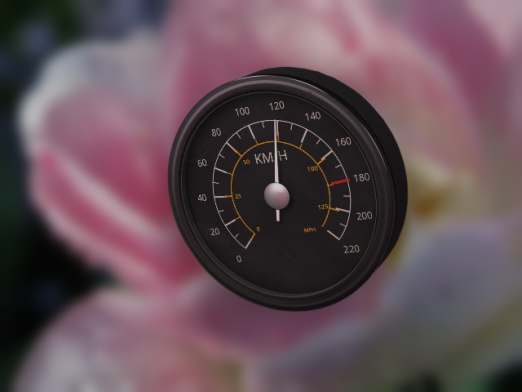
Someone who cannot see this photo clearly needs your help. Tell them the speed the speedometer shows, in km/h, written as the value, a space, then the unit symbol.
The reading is 120 km/h
